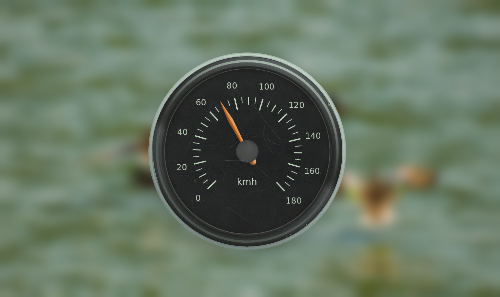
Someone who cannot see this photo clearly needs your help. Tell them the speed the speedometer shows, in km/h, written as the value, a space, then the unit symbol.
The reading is 70 km/h
